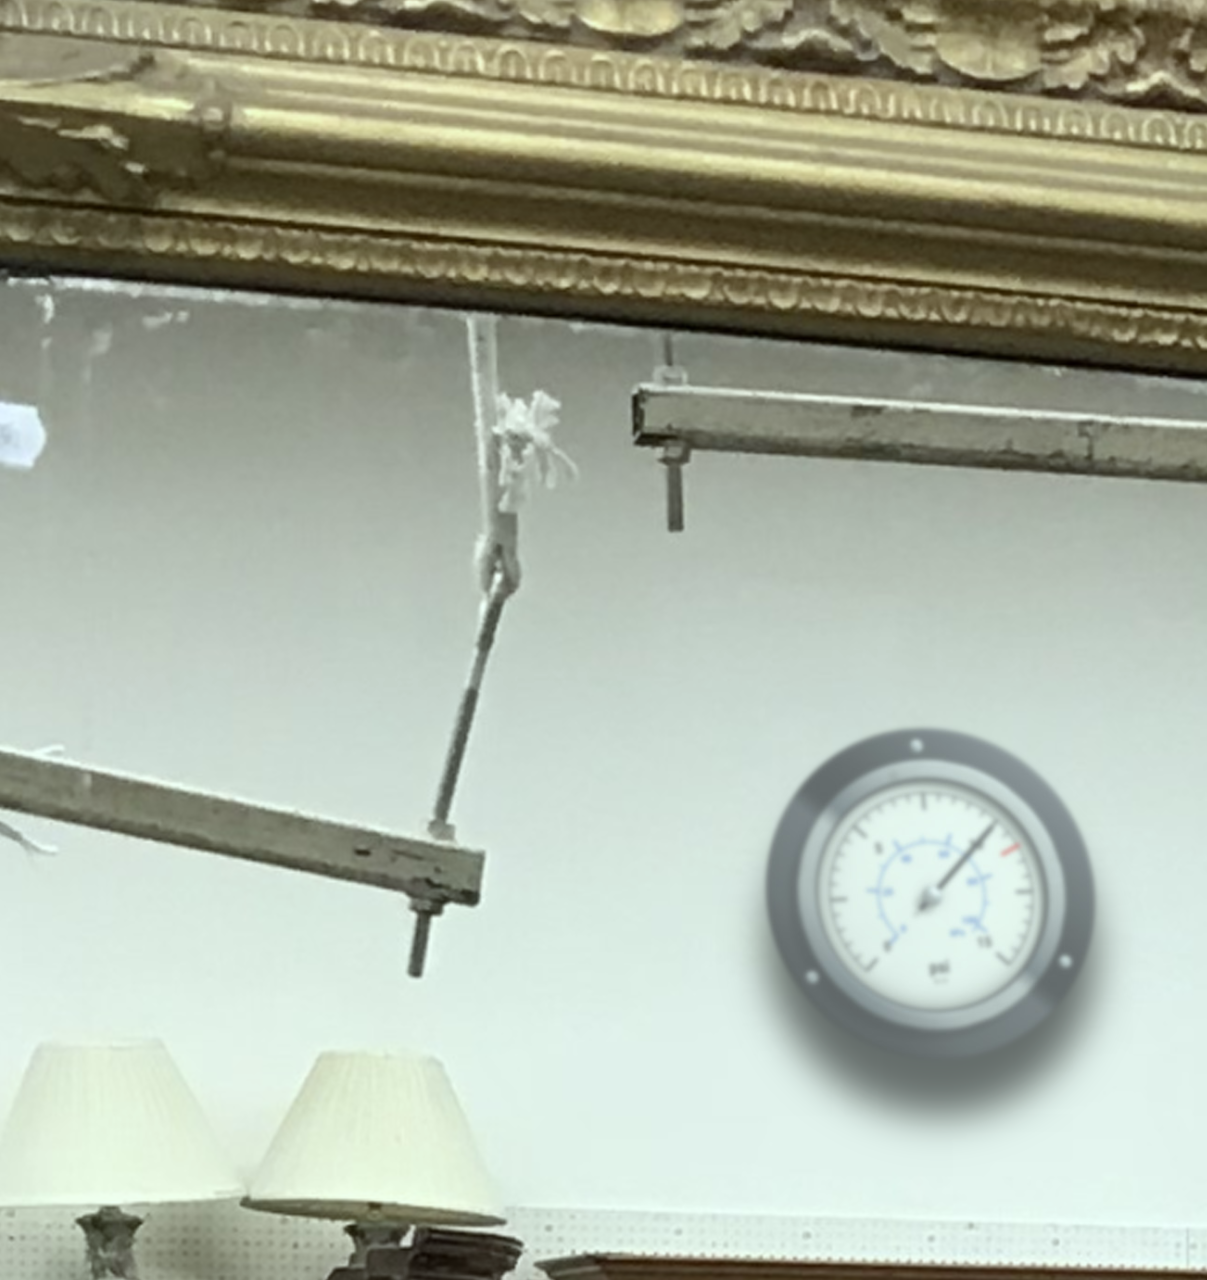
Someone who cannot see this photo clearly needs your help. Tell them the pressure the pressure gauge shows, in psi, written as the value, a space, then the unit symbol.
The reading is 10 psi
